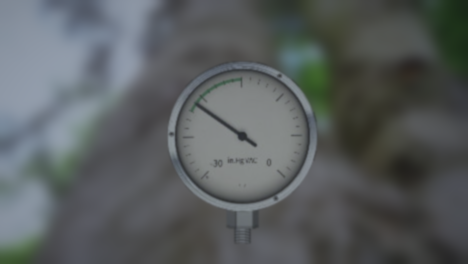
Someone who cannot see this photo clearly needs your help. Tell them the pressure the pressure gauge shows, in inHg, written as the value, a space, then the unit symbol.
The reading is -21 inHg
